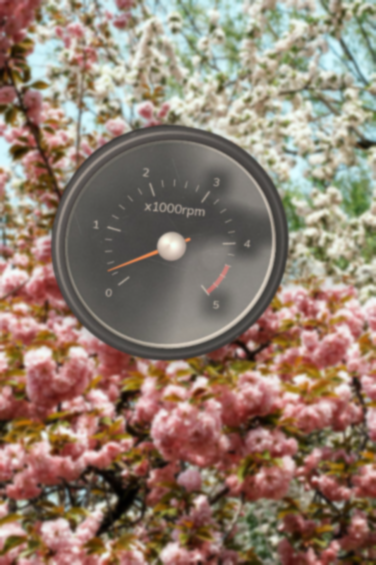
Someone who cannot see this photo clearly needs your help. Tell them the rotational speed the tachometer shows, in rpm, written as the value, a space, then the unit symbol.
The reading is 300 rpm
